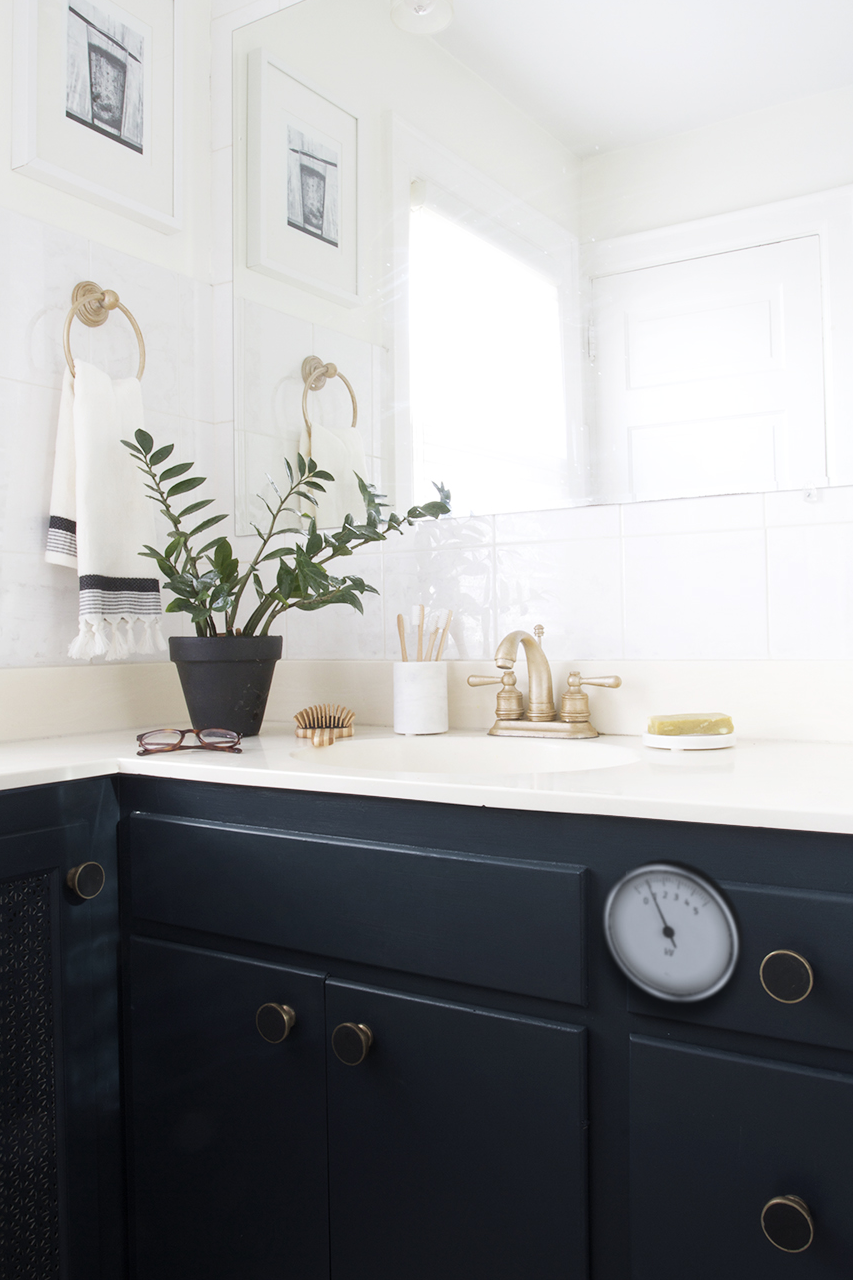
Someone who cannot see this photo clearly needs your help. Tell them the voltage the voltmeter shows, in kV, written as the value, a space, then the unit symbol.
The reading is 1 kV
